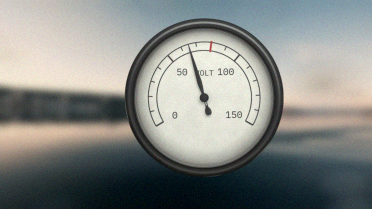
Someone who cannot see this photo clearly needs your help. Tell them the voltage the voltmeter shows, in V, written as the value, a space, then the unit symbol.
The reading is 65 V
